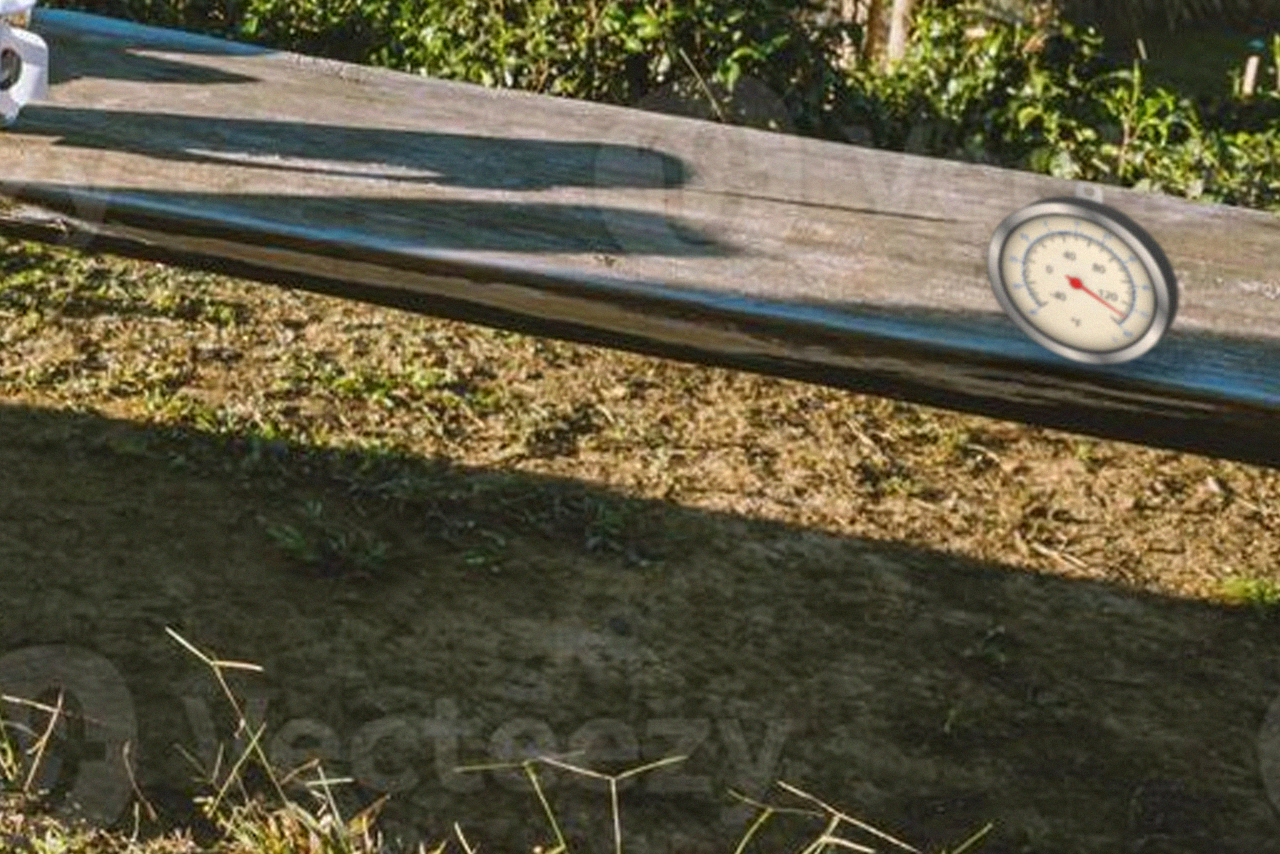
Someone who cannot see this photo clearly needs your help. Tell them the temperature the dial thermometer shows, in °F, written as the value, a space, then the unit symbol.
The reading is 130 °F
